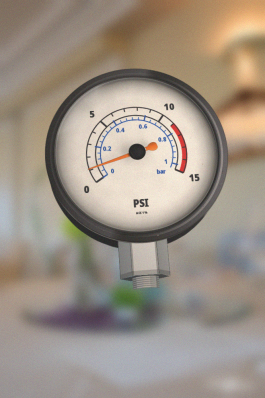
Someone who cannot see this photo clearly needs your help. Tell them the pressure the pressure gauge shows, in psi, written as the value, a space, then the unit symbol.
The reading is 1 psi
